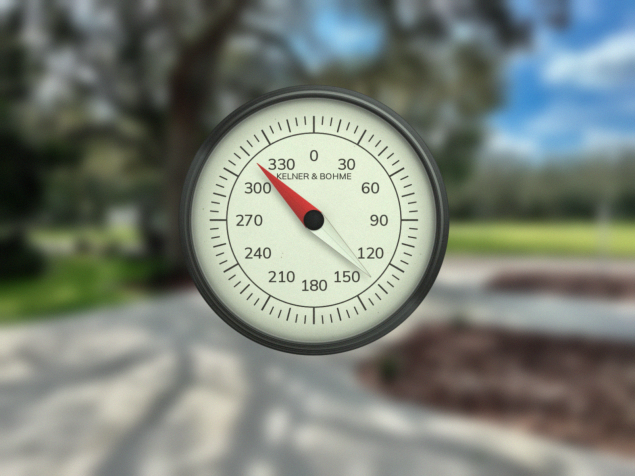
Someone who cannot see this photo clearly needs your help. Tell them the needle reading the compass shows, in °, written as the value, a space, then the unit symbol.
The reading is 315 °
